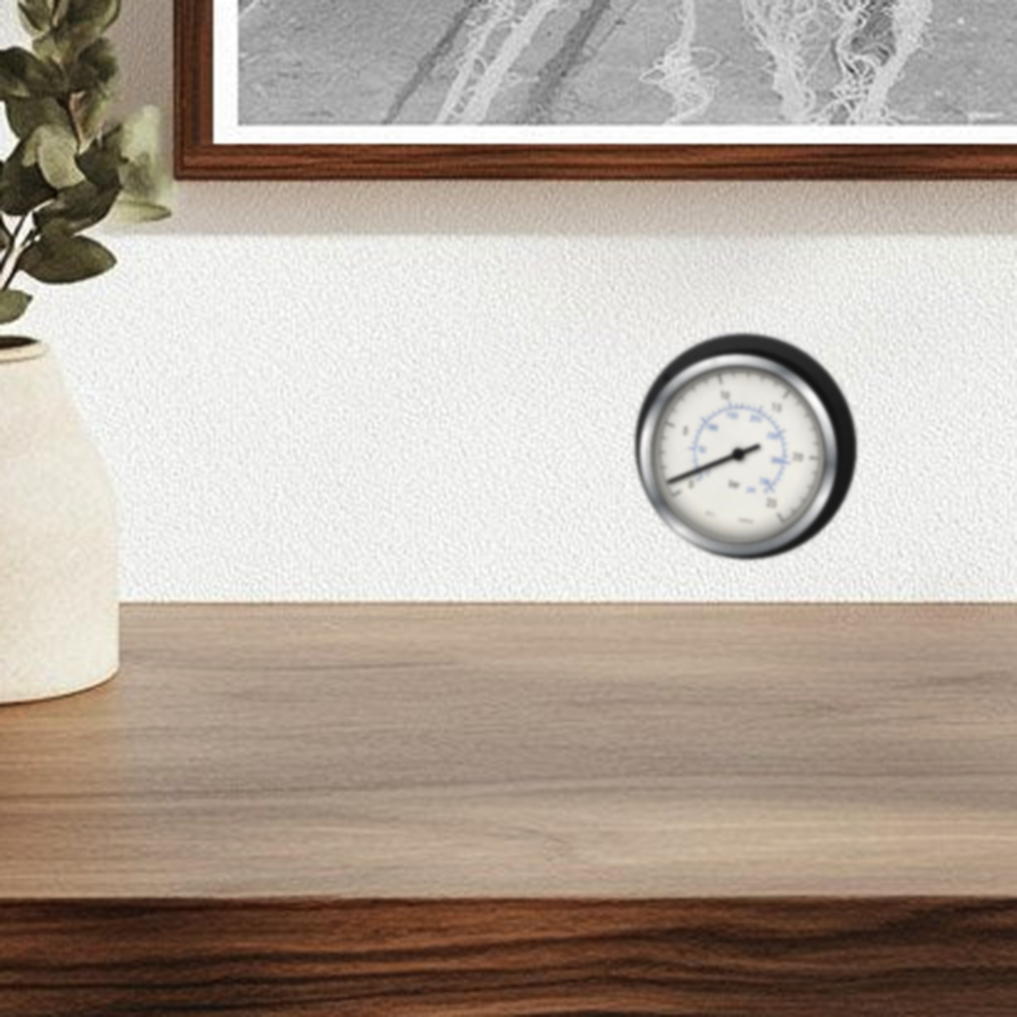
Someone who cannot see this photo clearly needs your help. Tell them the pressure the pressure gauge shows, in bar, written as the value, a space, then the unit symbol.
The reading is 1 bar
